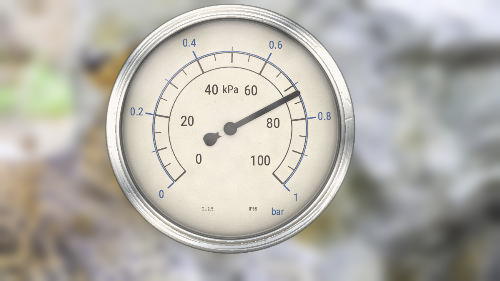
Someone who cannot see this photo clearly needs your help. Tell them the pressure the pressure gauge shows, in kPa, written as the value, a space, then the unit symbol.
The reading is 72.5 kPa
